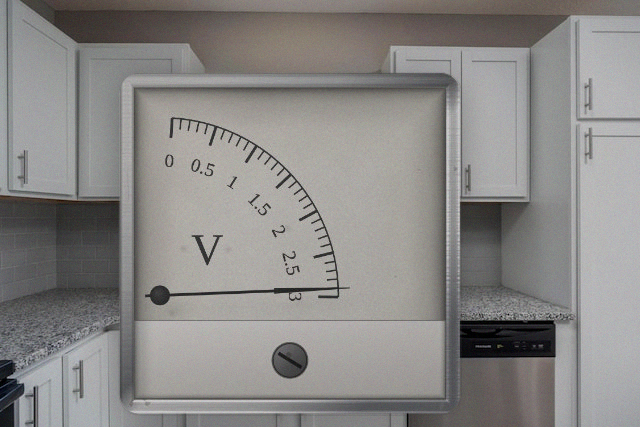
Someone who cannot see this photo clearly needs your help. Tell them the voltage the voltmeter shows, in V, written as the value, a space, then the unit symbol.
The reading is 2.9 V
